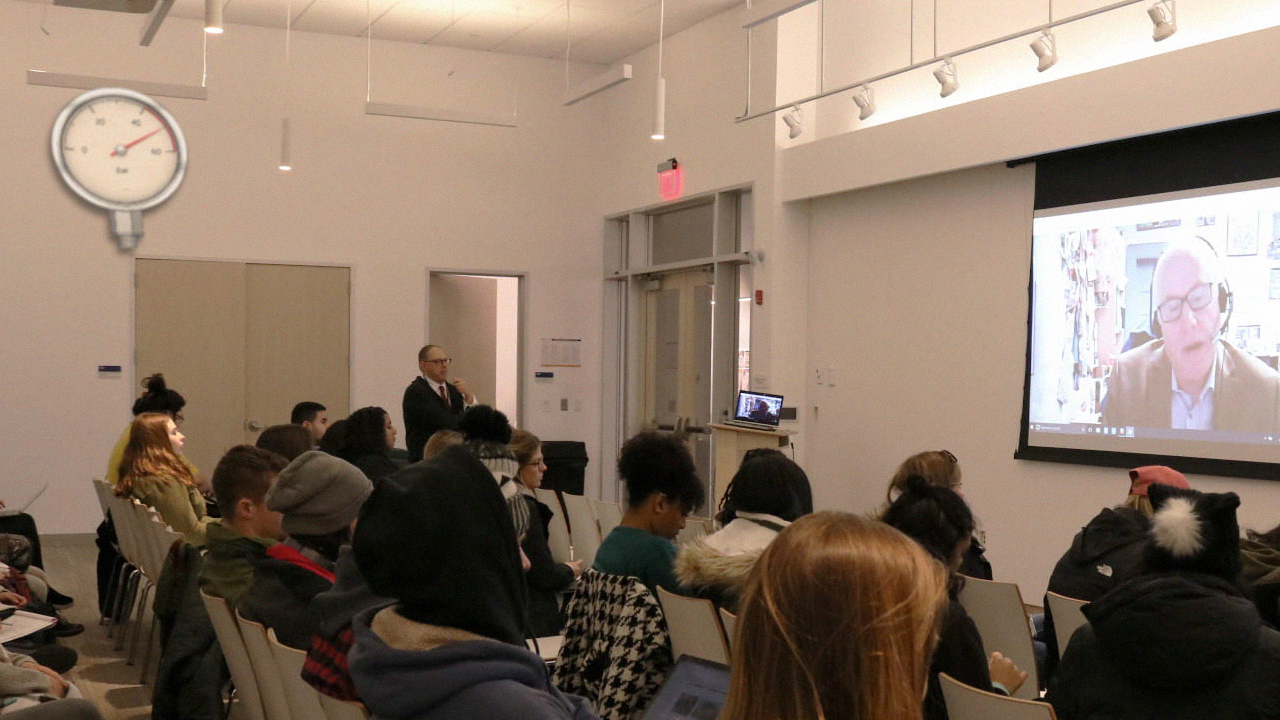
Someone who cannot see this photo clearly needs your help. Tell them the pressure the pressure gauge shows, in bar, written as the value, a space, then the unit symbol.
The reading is 50 bar
